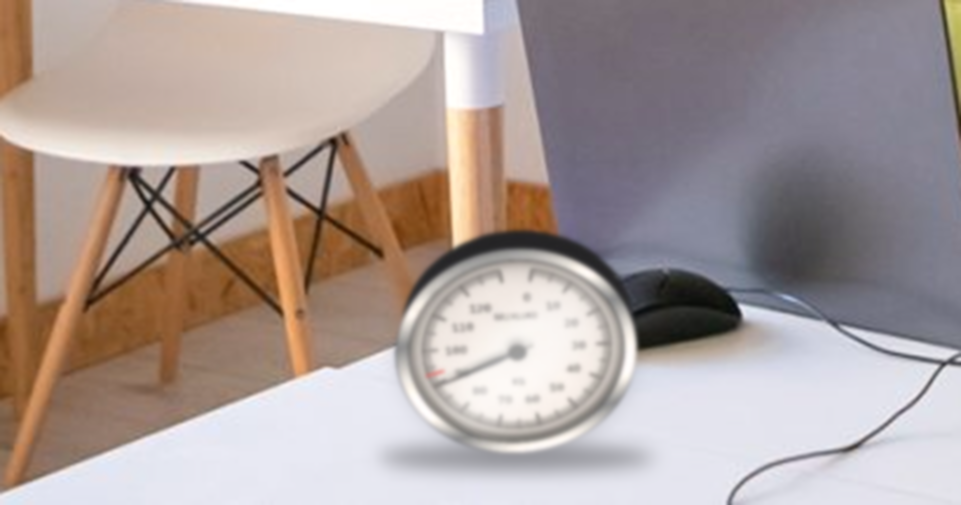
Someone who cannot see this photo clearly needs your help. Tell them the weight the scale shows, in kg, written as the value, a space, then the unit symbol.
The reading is 90 kg
